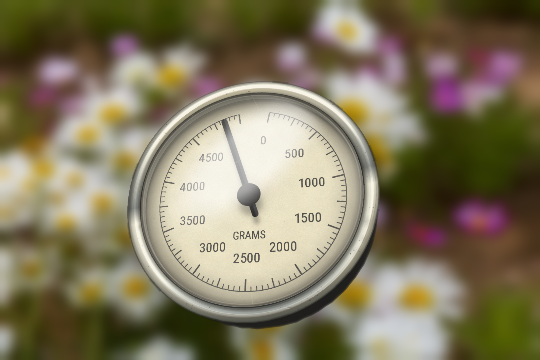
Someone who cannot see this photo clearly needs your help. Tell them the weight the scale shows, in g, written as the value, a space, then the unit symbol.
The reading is 4850 g
